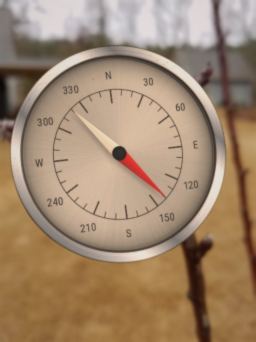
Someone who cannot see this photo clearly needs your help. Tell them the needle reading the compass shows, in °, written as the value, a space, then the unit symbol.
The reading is 140 °
